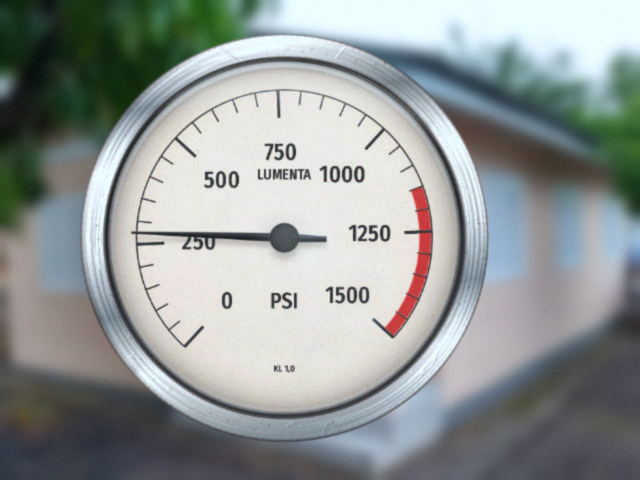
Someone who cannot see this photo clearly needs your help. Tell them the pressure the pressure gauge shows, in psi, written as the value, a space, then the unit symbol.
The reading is 275 psi
